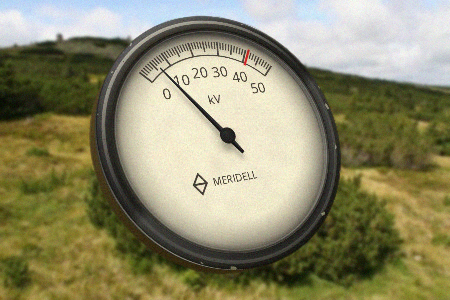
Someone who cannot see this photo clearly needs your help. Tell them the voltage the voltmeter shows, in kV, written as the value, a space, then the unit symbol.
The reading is 5 kV
